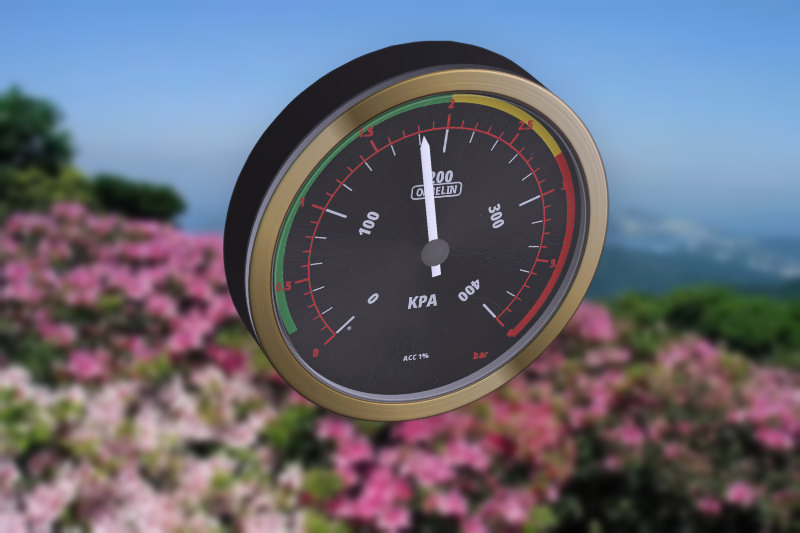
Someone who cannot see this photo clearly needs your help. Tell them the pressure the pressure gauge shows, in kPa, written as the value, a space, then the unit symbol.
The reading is 180 kPa
